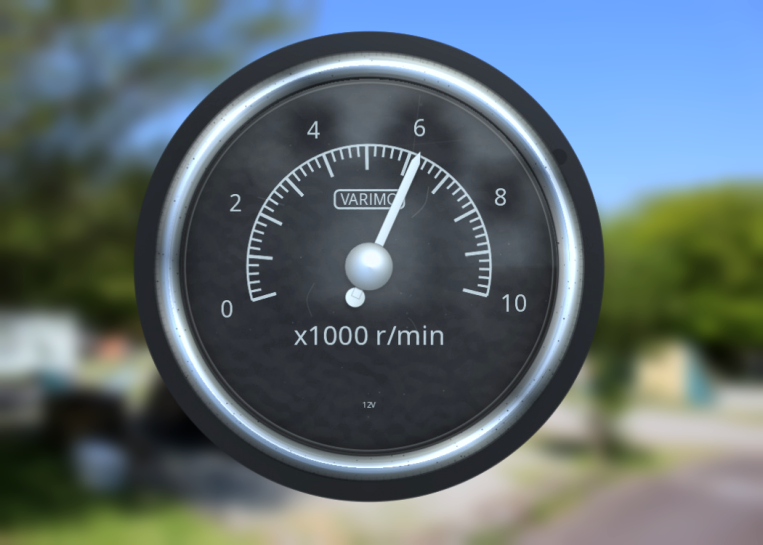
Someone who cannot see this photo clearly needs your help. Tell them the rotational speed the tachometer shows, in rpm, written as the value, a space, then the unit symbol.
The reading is 6200 rpm
